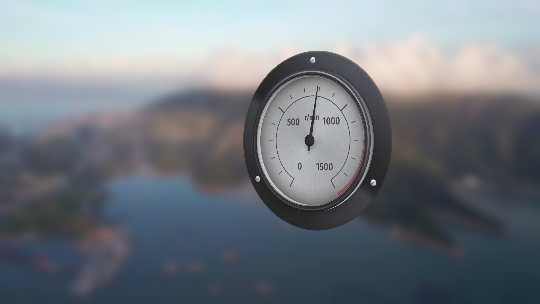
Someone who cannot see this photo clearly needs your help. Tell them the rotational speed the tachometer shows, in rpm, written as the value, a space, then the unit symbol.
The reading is 800 rpm
